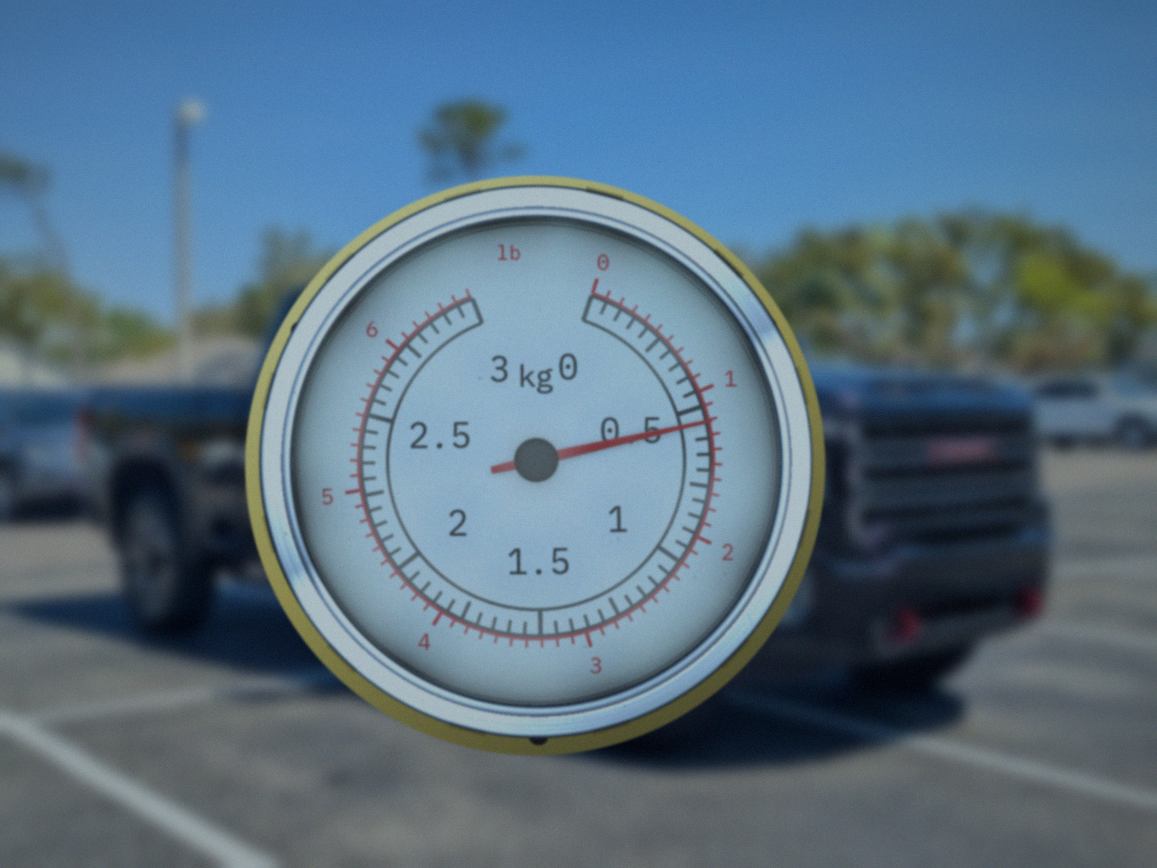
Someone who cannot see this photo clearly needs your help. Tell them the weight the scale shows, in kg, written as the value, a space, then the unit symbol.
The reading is 0.55 kg
